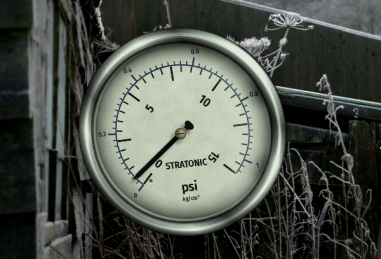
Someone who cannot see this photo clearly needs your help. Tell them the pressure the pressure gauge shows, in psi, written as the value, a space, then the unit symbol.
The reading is 0.5 psi
